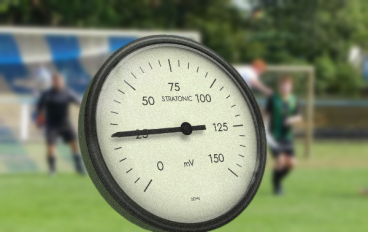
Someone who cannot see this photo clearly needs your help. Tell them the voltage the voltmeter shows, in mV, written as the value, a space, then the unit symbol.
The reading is 25 mV
